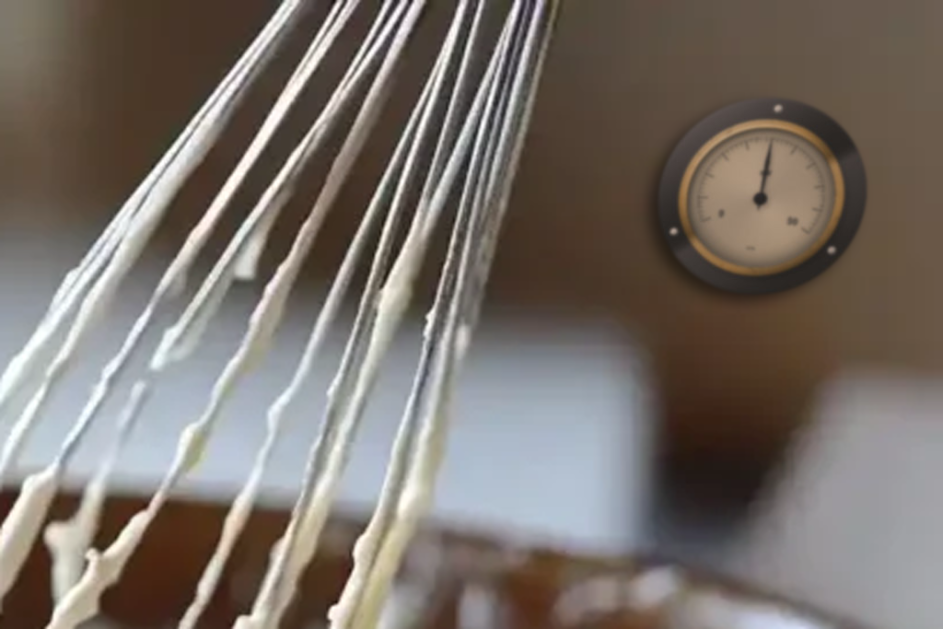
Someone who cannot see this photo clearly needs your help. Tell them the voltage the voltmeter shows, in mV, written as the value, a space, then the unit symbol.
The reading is 25 mV
